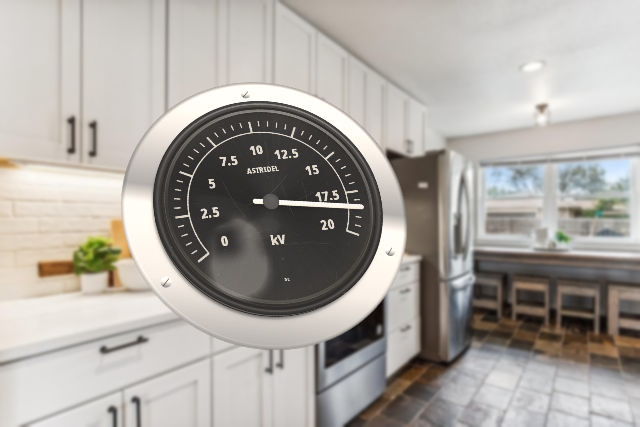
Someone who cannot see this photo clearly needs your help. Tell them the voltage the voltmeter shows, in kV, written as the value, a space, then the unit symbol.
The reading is 18.5 kV
